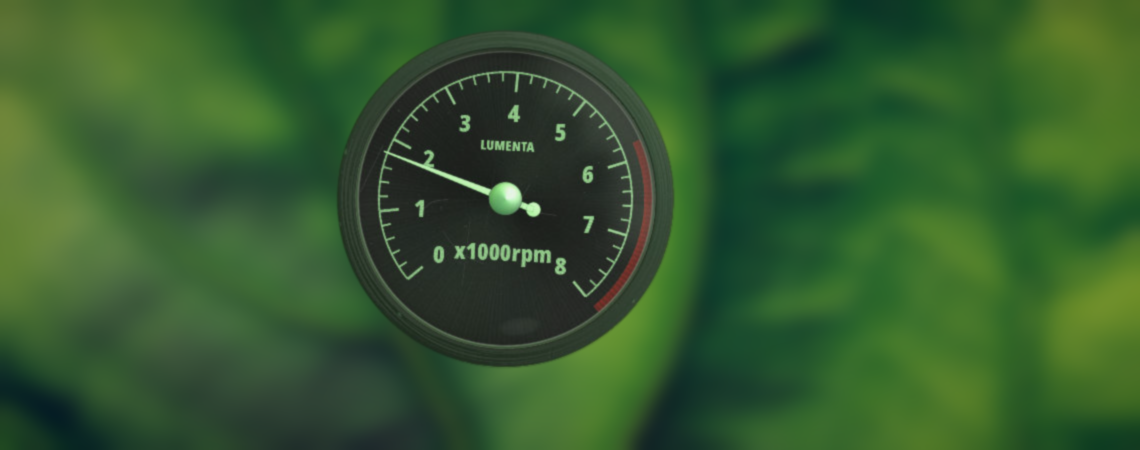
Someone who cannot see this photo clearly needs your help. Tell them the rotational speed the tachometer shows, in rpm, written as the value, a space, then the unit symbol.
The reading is 1800 rpm
